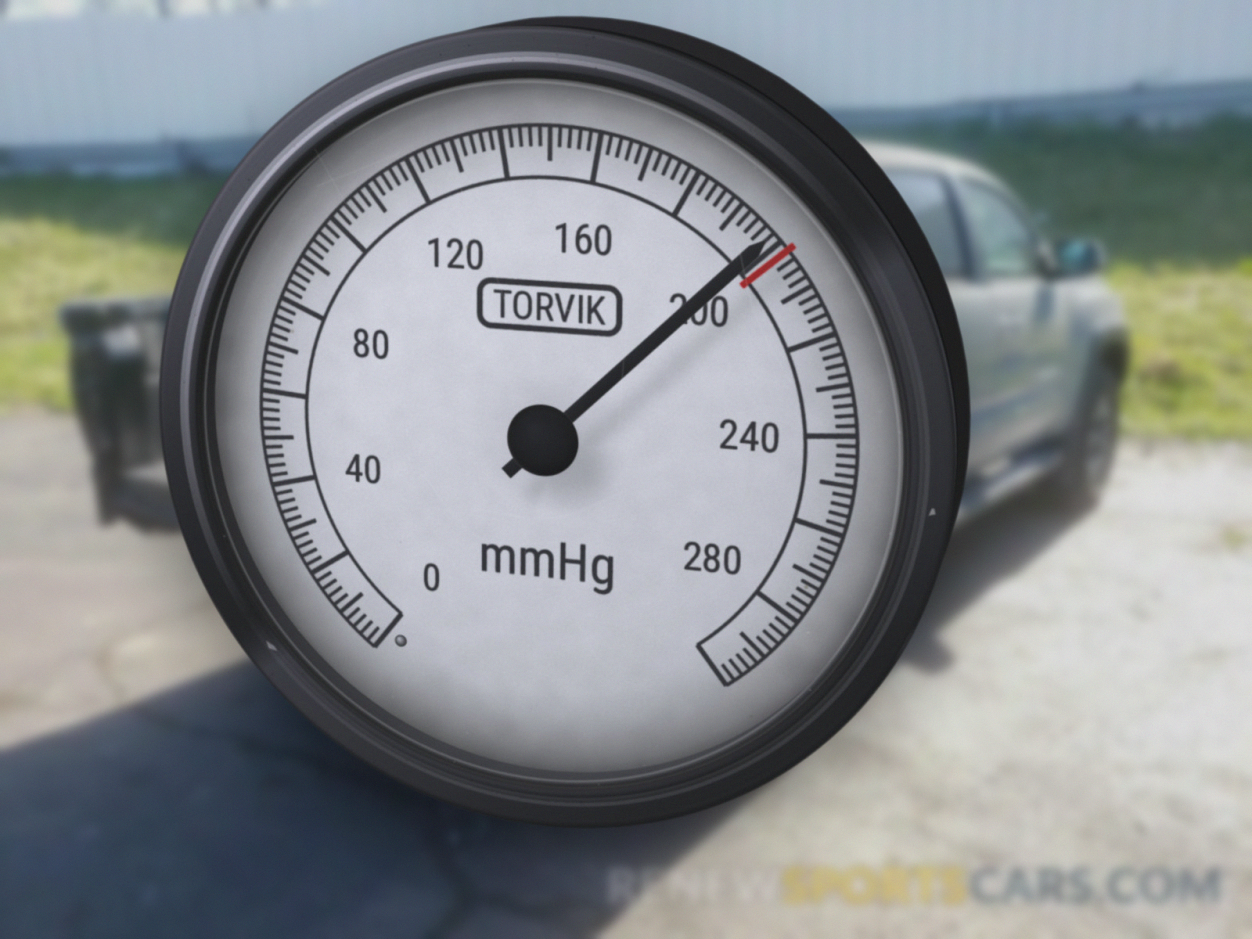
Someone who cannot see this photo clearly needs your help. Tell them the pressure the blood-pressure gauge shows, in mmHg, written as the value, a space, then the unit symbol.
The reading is 198 mmHg
